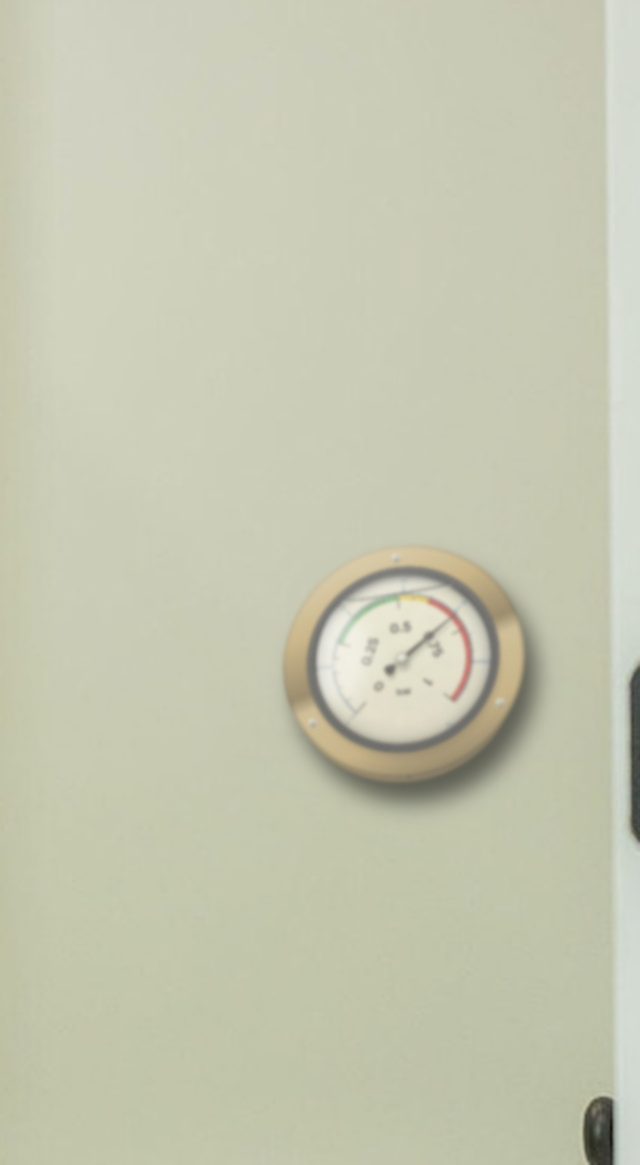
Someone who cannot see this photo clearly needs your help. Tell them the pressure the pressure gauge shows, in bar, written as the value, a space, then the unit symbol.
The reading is 0.7 bar
